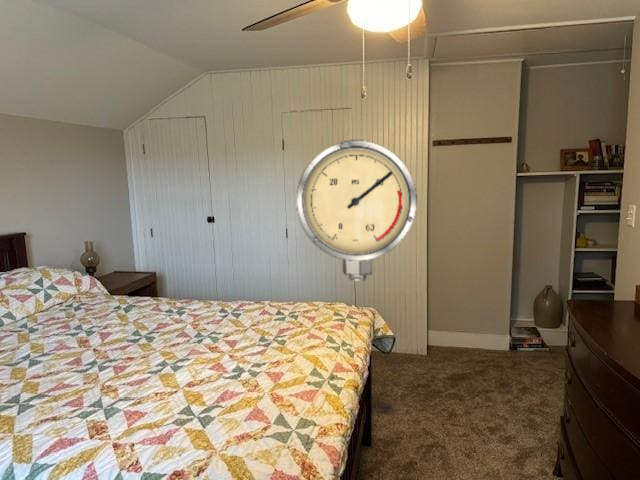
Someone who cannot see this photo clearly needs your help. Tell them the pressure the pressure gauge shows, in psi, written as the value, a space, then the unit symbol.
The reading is 40 psi
